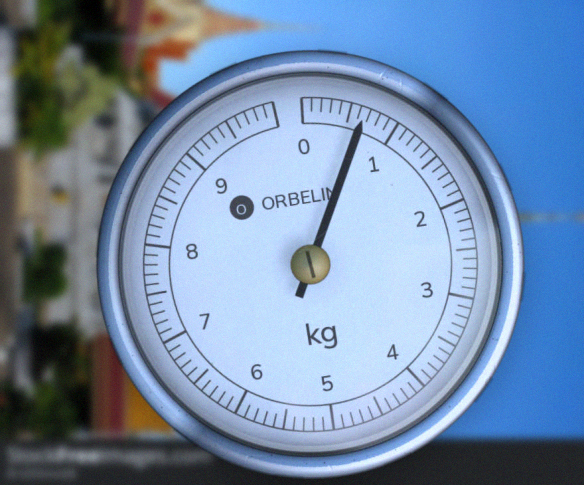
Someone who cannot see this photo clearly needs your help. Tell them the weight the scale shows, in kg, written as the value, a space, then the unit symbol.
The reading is 0.65 kg
